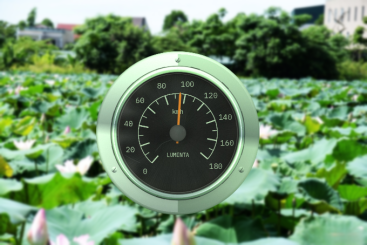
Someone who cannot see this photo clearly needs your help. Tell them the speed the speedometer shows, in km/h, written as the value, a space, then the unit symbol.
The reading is 95 km/h
